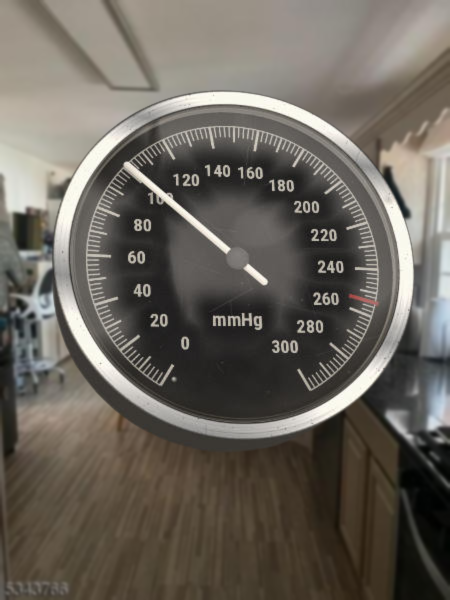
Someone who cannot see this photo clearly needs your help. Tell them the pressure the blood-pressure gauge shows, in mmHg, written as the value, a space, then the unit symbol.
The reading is 100 mmHg
